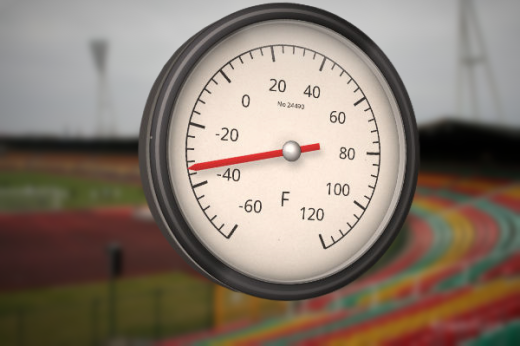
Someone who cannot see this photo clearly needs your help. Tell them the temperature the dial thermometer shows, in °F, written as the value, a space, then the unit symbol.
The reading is -34 °F
